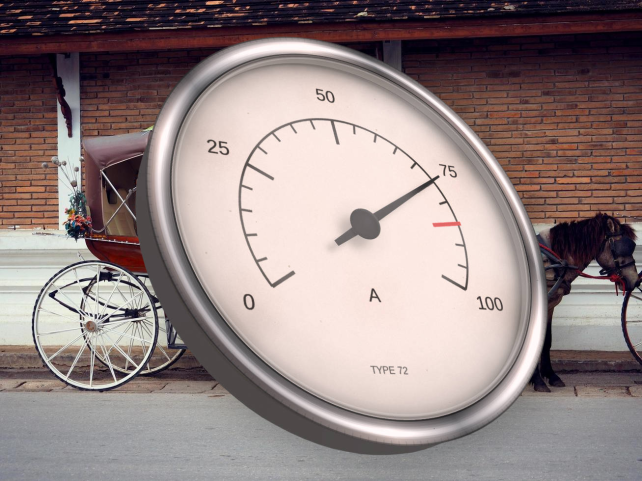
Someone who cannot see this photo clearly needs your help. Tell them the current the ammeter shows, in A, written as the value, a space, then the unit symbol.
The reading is 75 A
